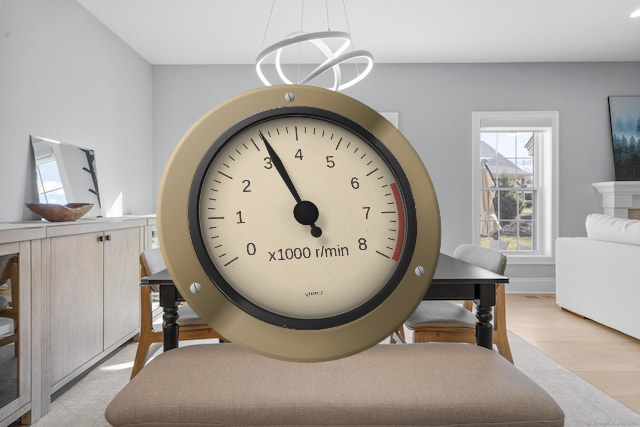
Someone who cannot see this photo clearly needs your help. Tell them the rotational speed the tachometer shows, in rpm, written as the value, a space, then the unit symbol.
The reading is 3200 rpm
